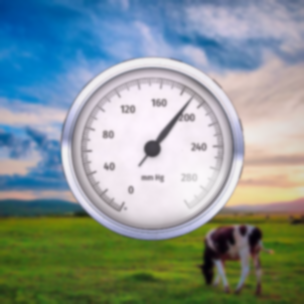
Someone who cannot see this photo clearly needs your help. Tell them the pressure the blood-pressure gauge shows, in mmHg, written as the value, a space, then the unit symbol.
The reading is 190 mmHg
